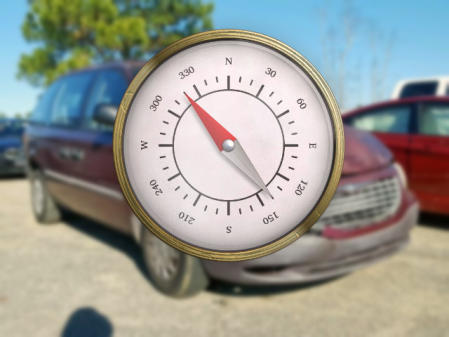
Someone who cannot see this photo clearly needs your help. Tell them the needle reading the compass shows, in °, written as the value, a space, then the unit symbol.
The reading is 320 °
